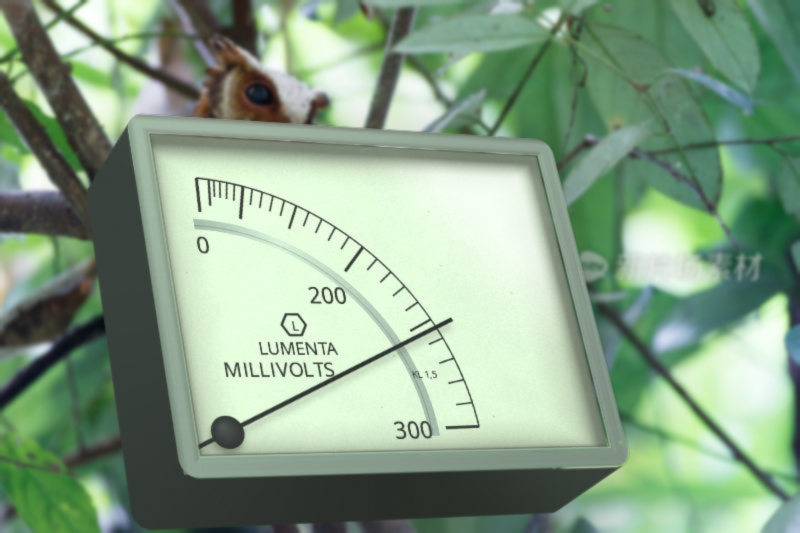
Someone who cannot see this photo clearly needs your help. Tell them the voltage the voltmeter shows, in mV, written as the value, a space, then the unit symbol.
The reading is 255 mV
